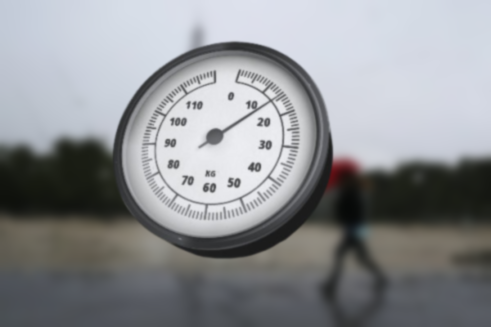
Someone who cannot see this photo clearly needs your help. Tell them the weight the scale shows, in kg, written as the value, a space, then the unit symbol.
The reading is 15 kg
